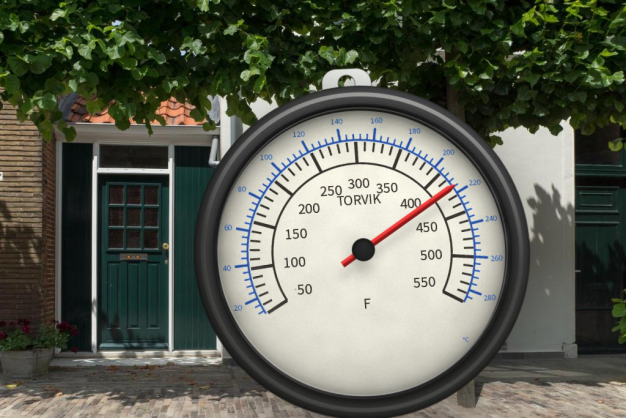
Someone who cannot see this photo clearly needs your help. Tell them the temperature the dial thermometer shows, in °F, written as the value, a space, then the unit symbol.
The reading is 420 °F
